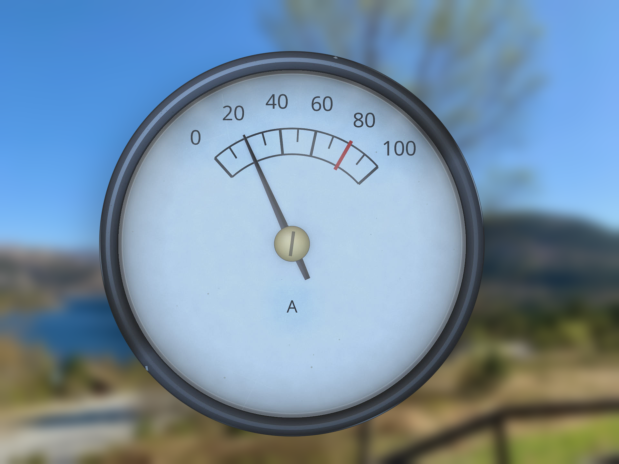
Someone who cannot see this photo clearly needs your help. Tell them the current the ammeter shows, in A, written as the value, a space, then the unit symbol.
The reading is 20 A
